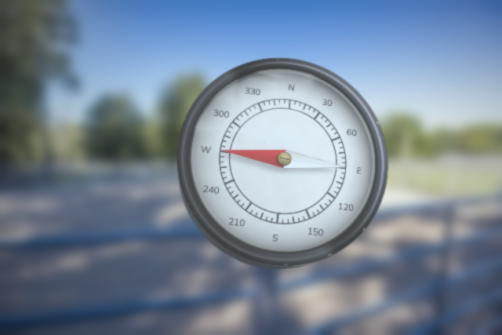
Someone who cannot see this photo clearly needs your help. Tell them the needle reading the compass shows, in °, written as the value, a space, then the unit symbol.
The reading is 270 °
